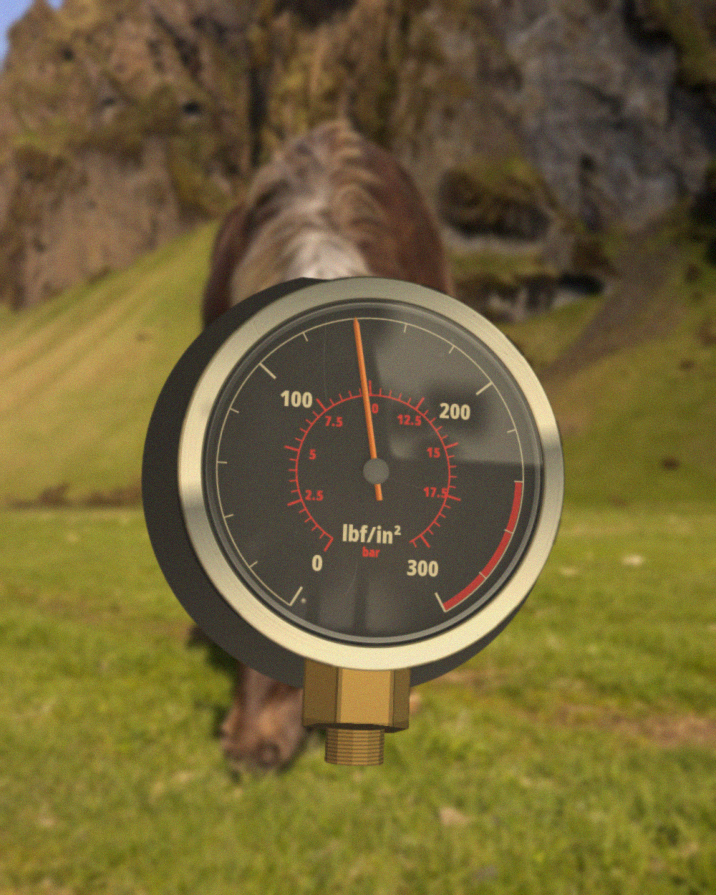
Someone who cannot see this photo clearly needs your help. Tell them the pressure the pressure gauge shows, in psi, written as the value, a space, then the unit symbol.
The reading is 140 psi
